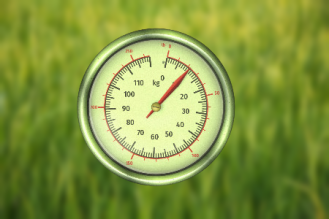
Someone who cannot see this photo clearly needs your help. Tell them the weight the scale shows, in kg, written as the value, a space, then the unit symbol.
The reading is 10 kg
